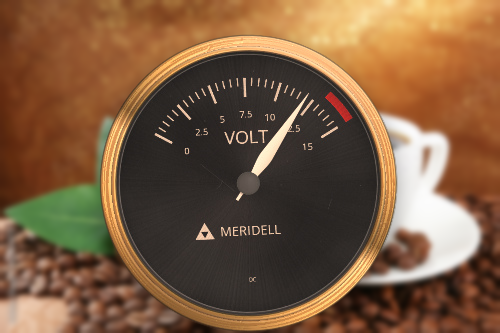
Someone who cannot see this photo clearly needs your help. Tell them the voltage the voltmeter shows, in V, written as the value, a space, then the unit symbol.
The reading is 12 V
